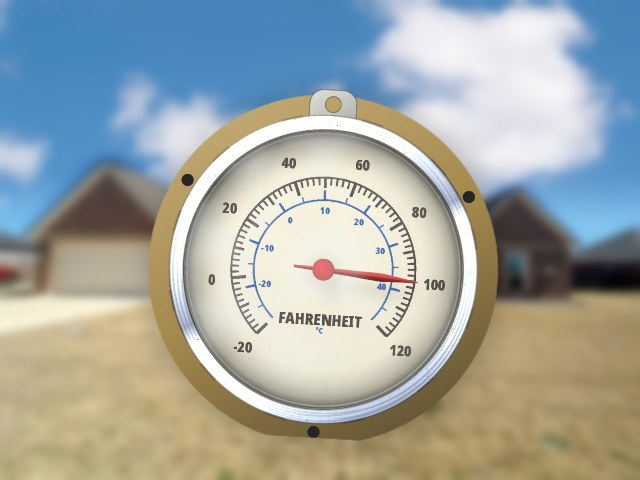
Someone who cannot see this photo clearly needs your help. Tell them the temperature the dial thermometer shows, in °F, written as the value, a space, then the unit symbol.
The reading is 100 °F
